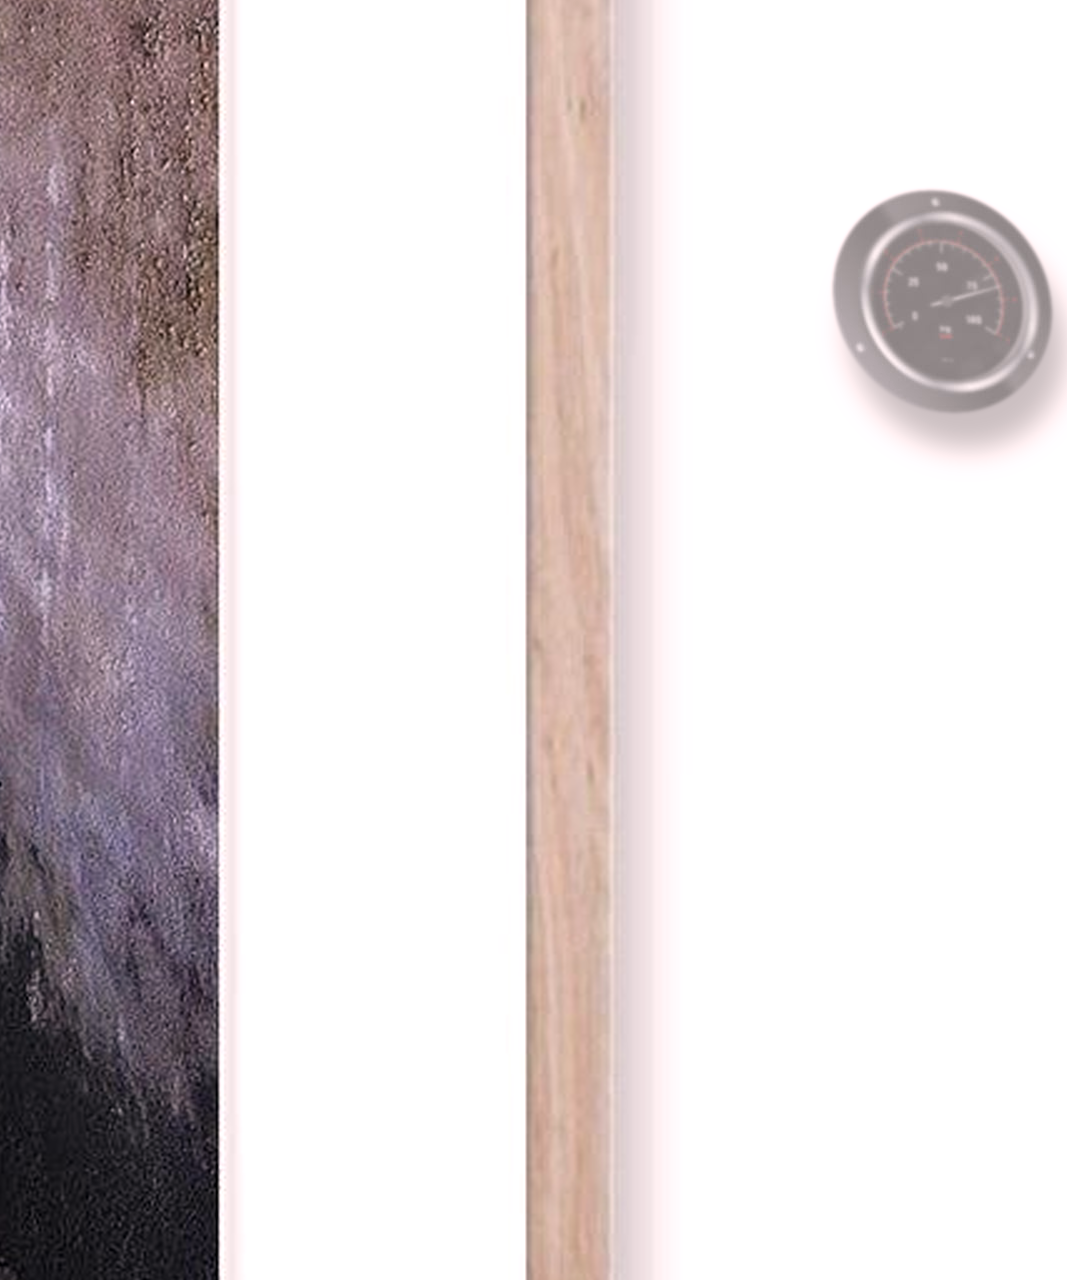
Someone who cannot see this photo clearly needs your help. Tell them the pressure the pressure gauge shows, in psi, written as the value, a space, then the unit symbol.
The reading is 80 psi
